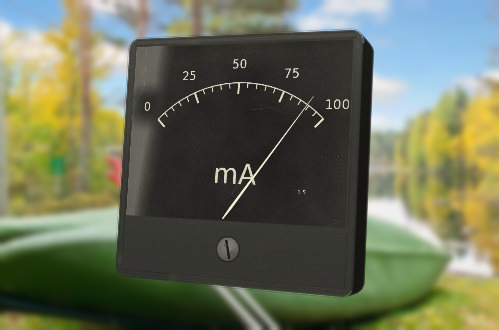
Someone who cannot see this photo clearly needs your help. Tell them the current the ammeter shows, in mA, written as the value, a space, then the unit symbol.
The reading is 90 mA
